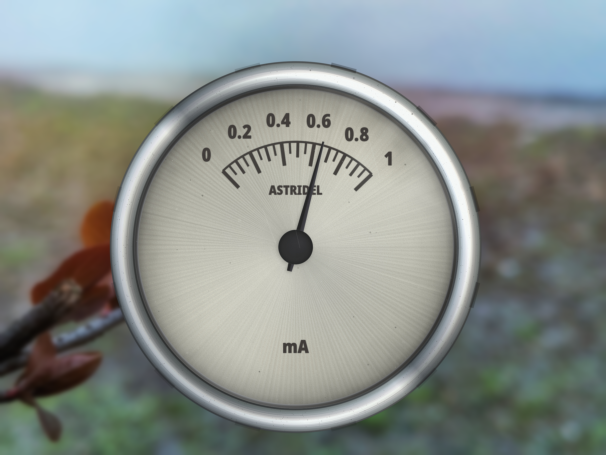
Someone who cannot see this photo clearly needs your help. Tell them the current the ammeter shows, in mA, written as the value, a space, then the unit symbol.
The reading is 0.65 mA
